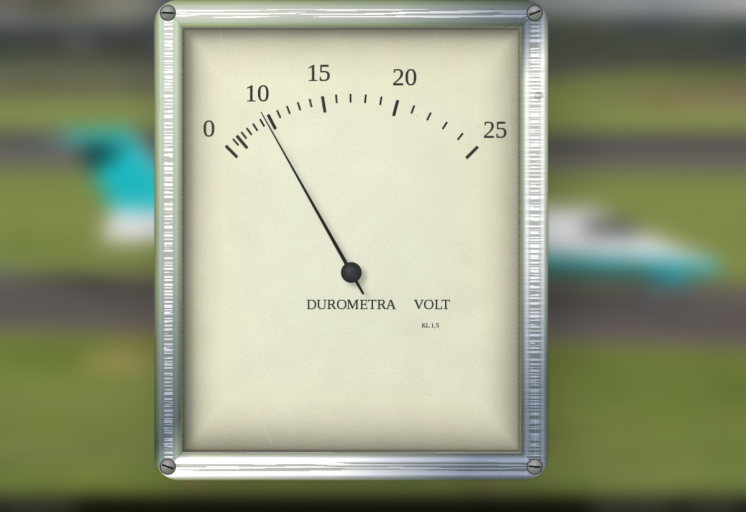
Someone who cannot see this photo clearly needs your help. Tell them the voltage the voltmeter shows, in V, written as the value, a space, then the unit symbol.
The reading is 9.5 V
